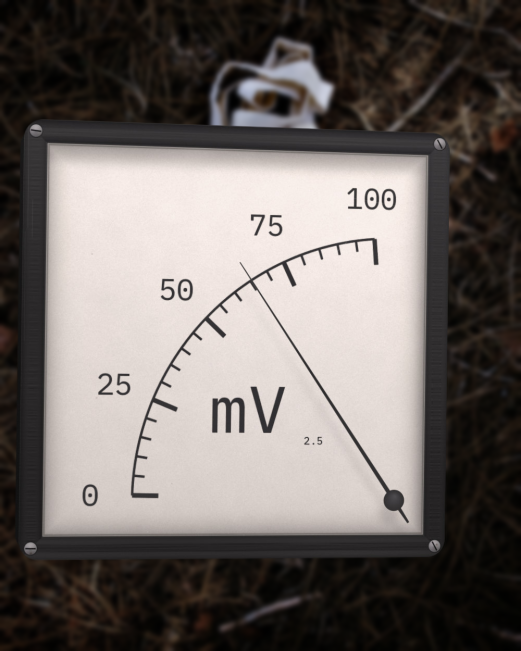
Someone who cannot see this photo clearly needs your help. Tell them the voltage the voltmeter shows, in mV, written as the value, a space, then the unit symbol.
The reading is 65 mV
